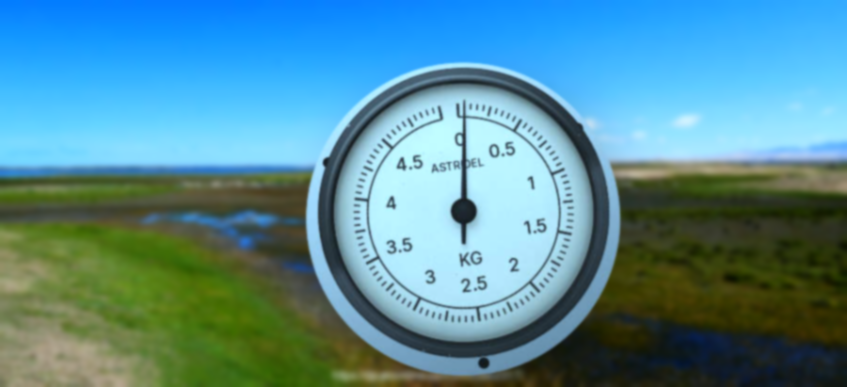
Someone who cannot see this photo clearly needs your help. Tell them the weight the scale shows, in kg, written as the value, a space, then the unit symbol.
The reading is 0.05 kg
